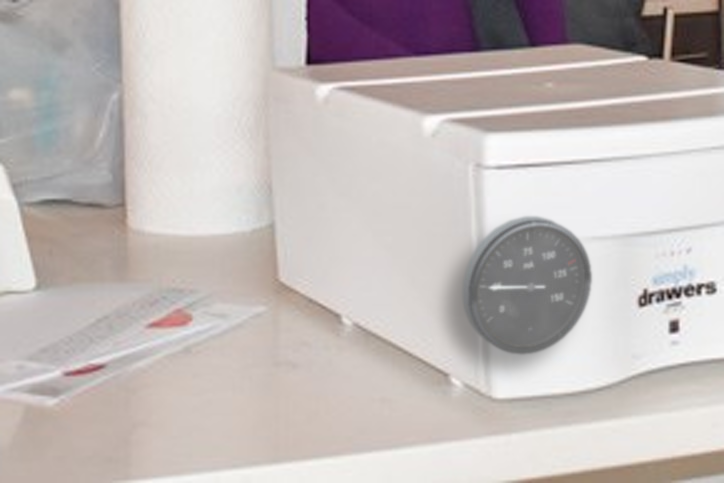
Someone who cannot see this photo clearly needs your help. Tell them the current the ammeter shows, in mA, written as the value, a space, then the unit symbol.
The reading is 25 mA
